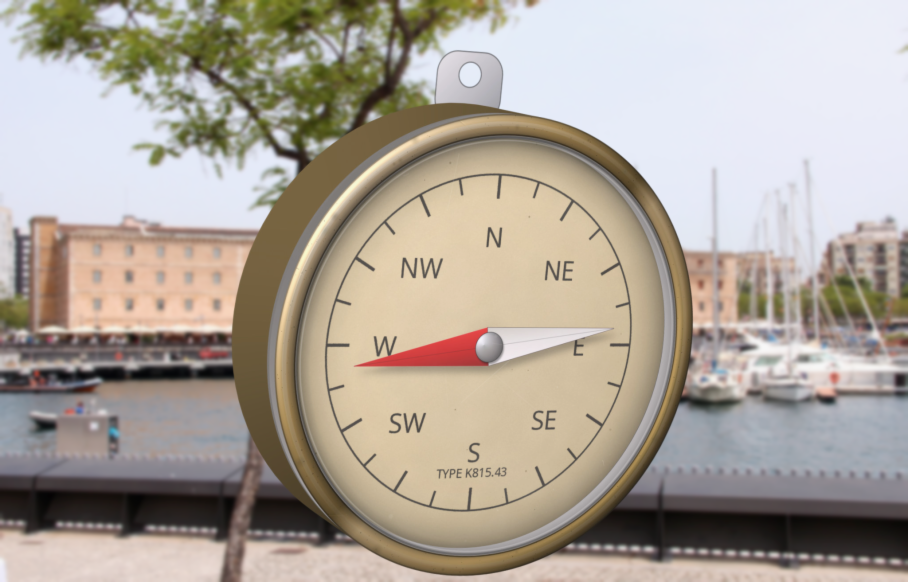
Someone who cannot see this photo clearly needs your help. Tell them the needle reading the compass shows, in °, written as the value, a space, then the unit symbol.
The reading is 262.5 °
